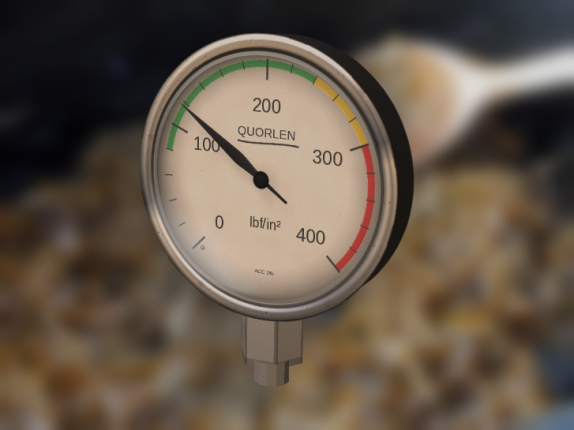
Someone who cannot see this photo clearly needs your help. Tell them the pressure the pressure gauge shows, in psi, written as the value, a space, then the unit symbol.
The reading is 120 psi
